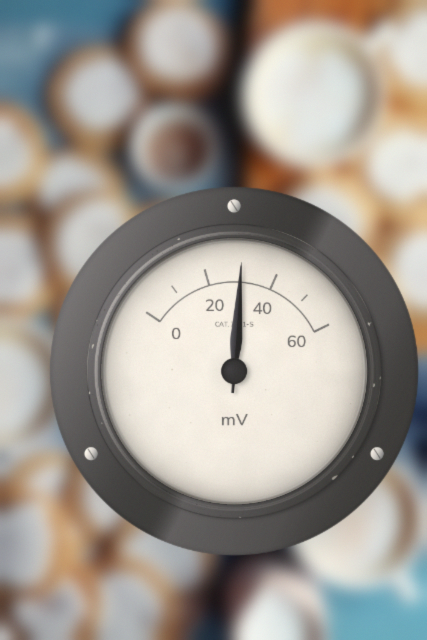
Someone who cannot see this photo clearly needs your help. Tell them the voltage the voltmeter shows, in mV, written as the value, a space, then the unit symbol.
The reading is 30 mV
